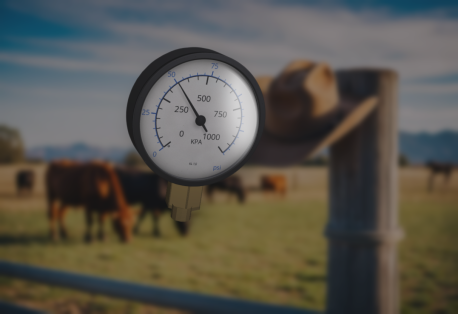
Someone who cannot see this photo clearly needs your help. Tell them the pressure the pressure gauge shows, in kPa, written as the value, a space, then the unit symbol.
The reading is 350 kPa
